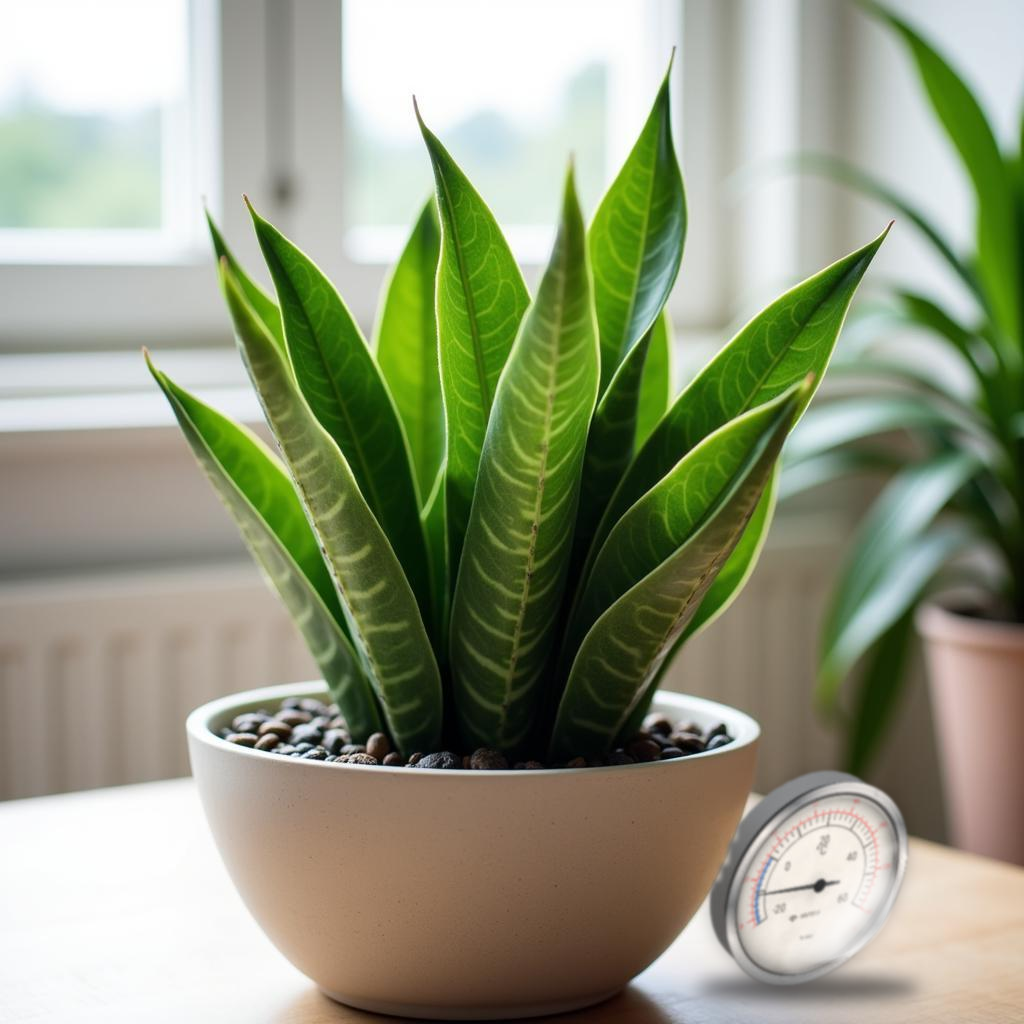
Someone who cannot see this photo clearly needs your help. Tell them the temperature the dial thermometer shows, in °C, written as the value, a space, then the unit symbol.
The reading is -10 °C
